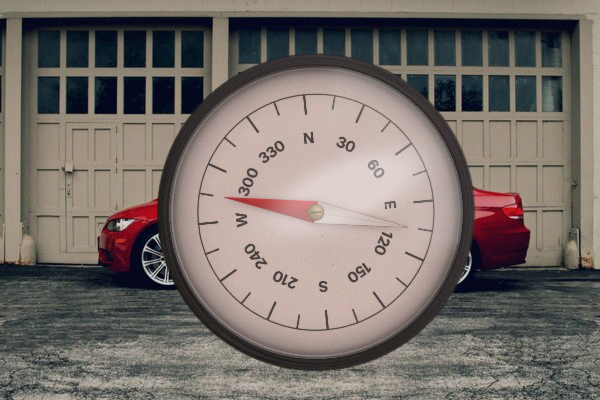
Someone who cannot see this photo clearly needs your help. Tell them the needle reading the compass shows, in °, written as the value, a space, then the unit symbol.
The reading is 285 °
